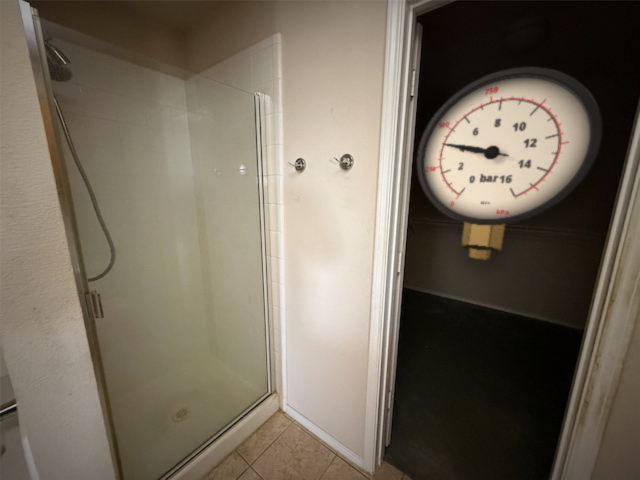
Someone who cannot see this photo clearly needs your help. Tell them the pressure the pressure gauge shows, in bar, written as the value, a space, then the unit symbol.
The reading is 4 bar
